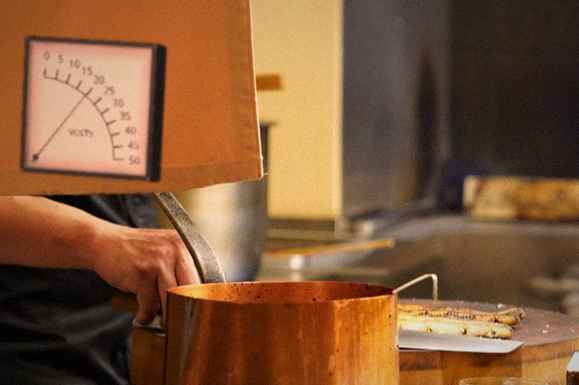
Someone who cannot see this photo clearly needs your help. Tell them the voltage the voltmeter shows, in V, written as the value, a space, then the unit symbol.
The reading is 20 V
